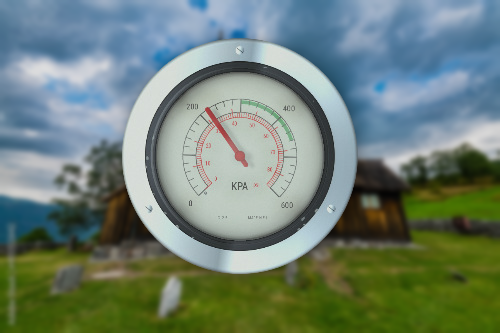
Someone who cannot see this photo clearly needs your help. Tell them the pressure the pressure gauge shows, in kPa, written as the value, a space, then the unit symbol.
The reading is 220 kPa
